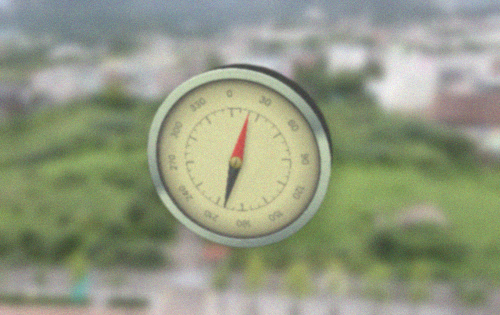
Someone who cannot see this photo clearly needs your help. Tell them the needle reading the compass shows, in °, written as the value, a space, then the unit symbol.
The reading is 20 °
